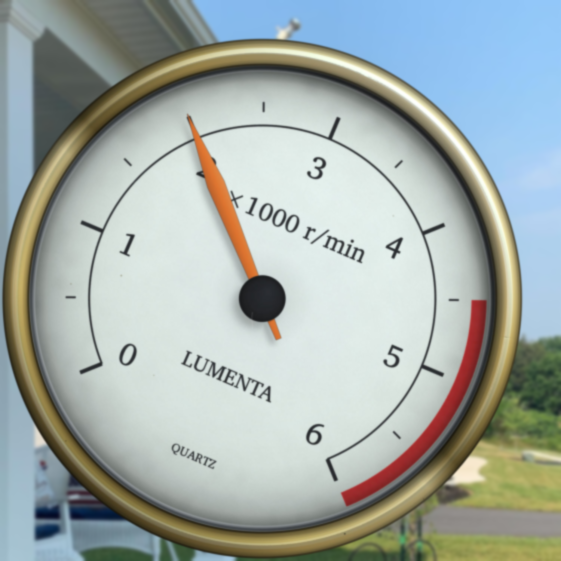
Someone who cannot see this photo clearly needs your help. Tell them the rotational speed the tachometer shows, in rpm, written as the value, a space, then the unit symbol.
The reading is 2000 rpm
